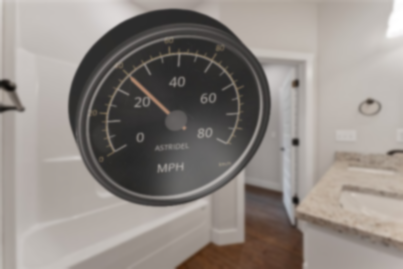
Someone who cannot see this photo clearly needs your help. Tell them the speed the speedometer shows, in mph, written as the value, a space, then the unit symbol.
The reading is 25 mph
